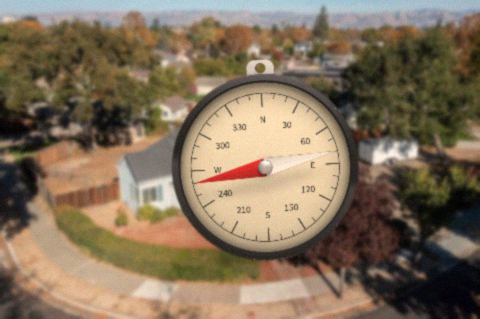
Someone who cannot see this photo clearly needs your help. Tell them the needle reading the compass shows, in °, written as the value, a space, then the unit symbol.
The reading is 260 °
